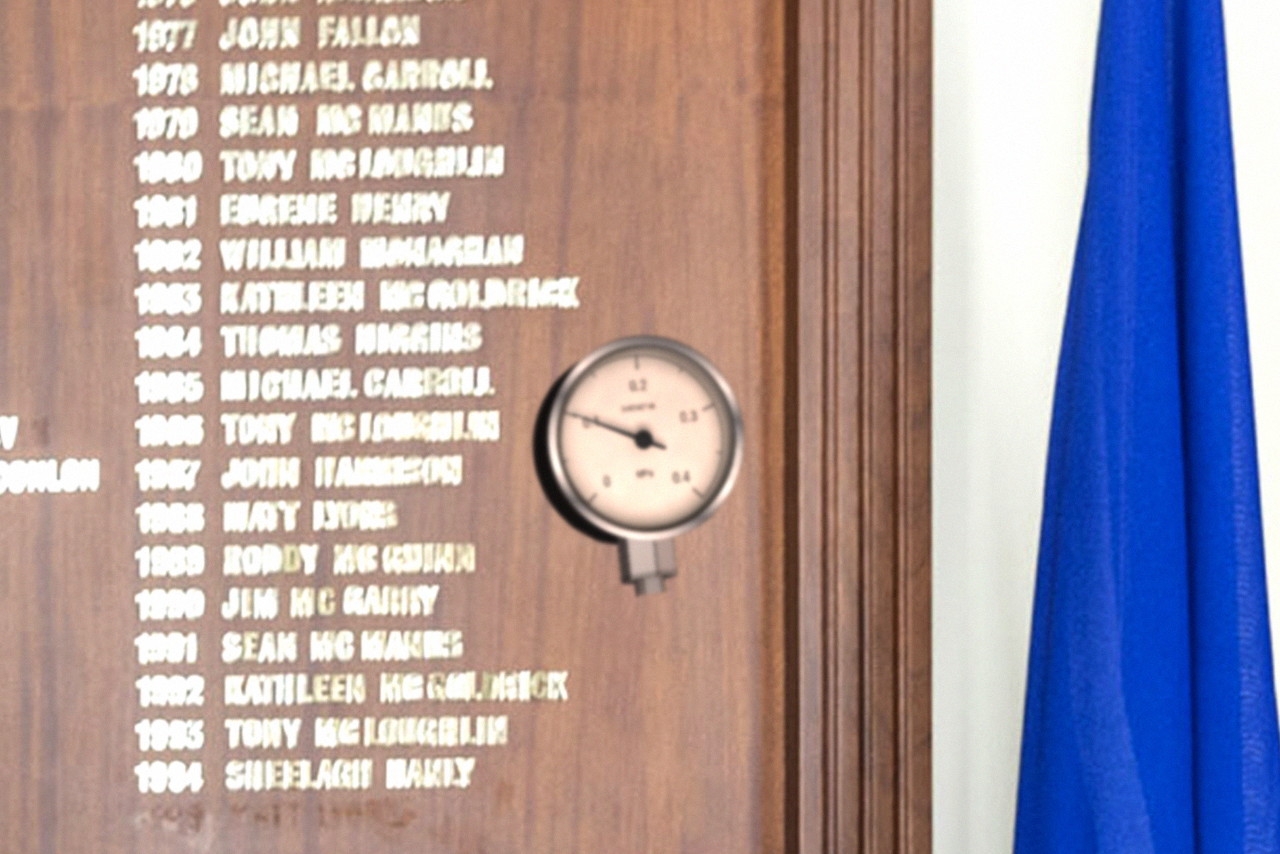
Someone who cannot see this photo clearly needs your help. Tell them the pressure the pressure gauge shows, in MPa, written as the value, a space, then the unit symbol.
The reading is 0.1 MPa
